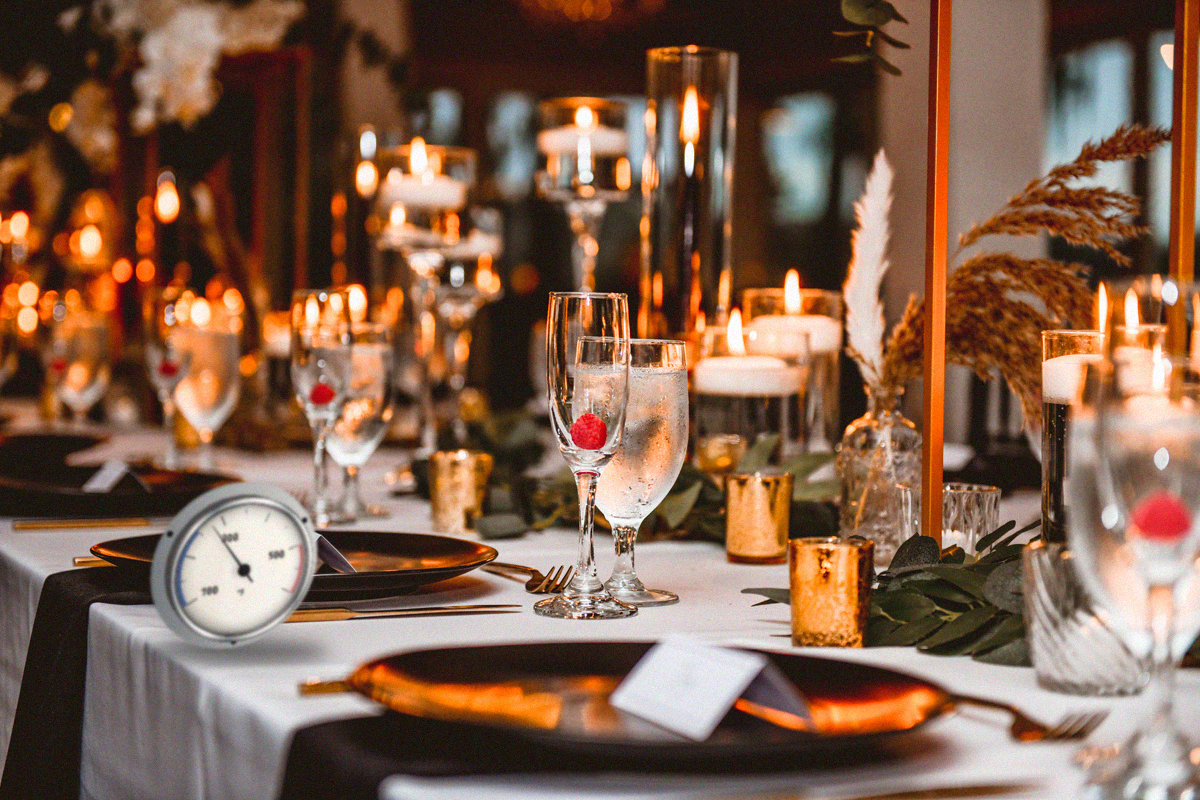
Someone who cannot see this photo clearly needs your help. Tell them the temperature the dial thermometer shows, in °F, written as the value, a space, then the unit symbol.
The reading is 275 °F
